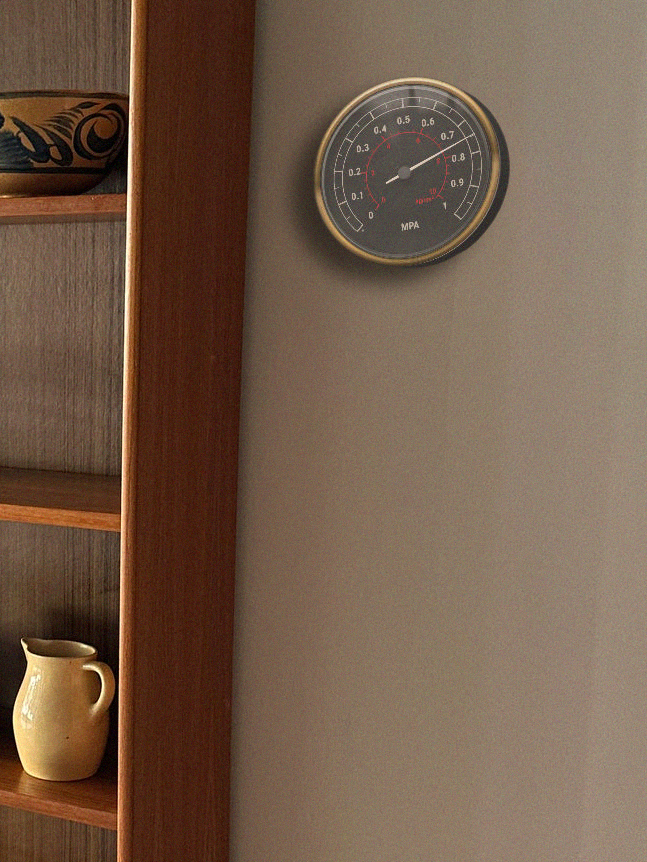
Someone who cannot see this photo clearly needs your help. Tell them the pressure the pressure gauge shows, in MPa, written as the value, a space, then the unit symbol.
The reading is 0.75 MPa
